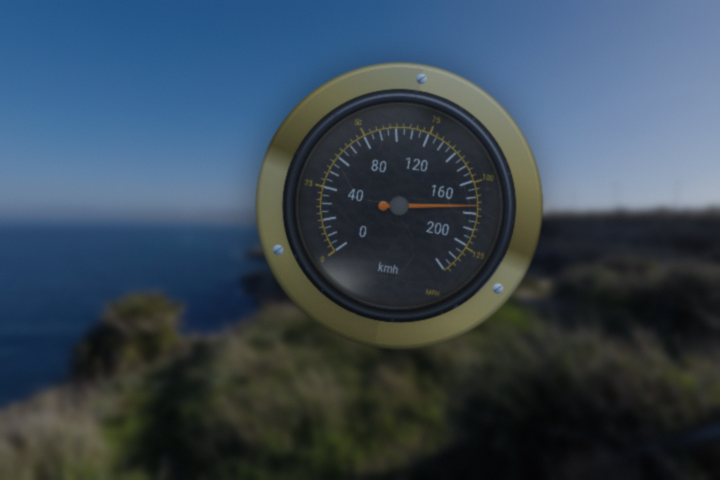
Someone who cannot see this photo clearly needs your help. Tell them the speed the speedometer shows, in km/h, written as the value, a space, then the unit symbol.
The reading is 175 km/h
